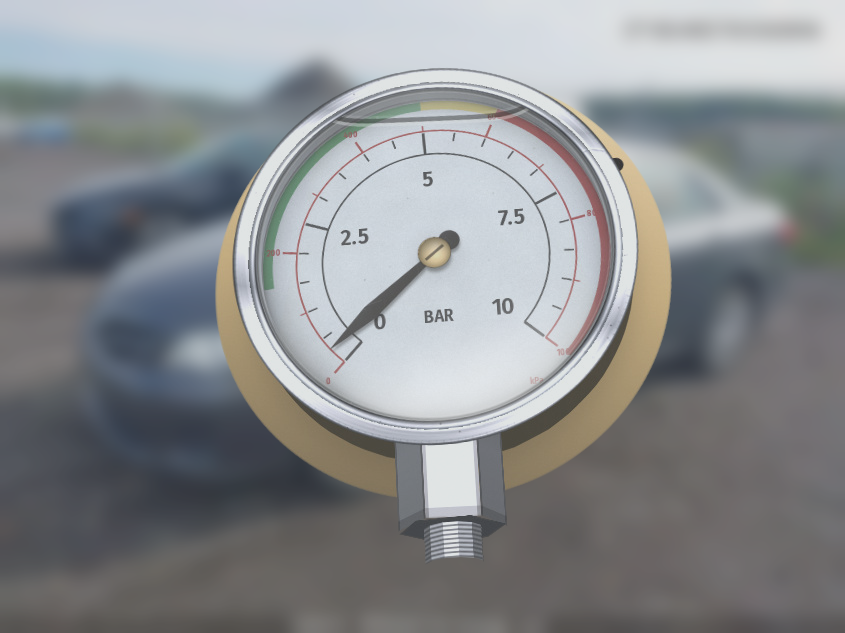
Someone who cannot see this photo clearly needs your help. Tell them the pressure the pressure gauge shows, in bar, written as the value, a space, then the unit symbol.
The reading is 0.25 bar
